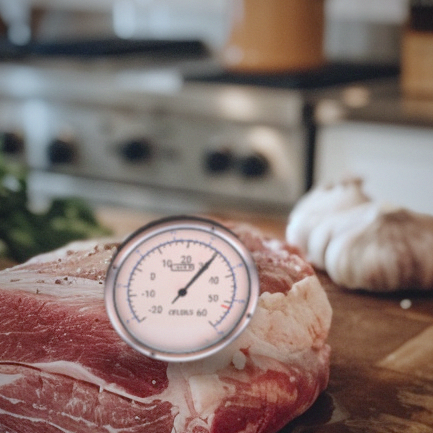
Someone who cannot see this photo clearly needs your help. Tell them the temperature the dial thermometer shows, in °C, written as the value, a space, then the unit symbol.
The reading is 30 °C
